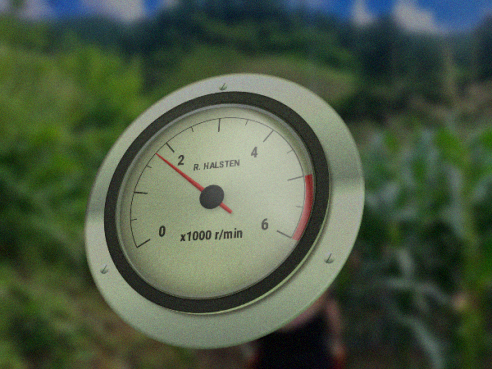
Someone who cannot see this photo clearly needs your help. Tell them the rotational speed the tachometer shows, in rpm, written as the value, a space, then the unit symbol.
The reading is 1750 rpm
